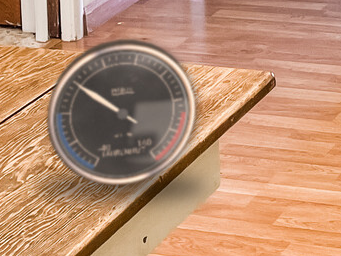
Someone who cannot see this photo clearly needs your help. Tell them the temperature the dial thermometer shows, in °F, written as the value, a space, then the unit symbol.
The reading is 20 °F
